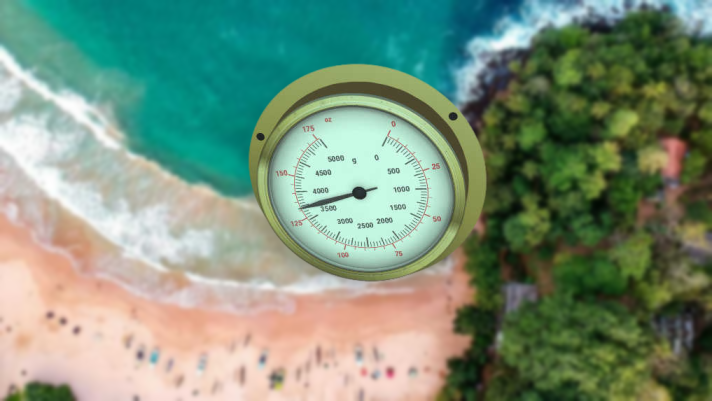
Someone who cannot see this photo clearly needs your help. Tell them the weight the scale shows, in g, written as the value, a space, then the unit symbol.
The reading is 3750 g
